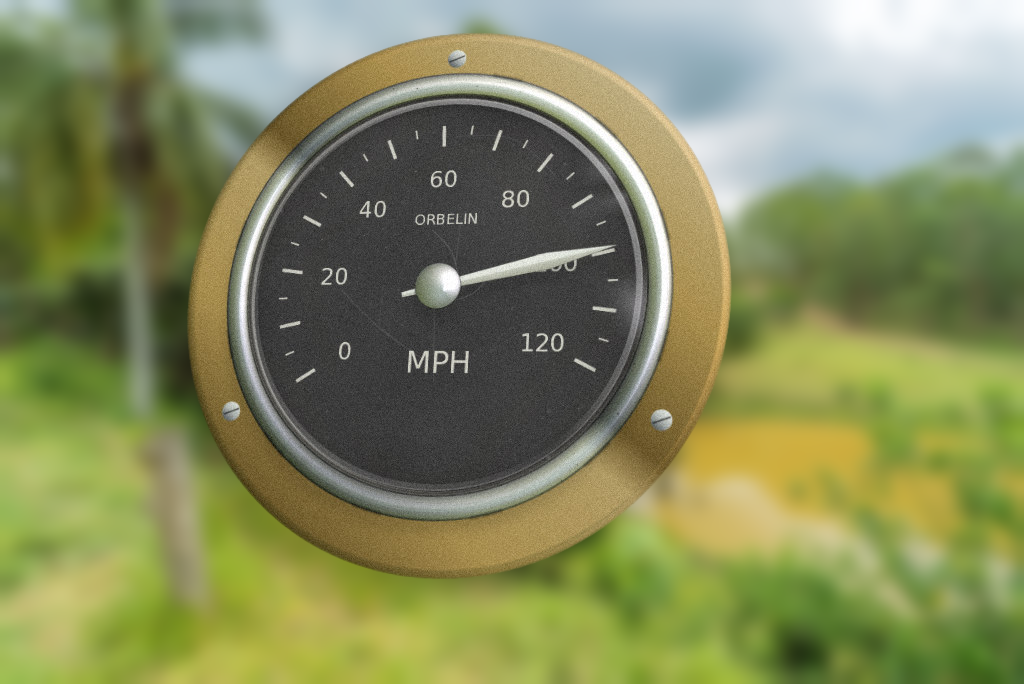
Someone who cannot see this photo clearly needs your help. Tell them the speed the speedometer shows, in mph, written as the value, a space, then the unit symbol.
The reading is 100 mph
